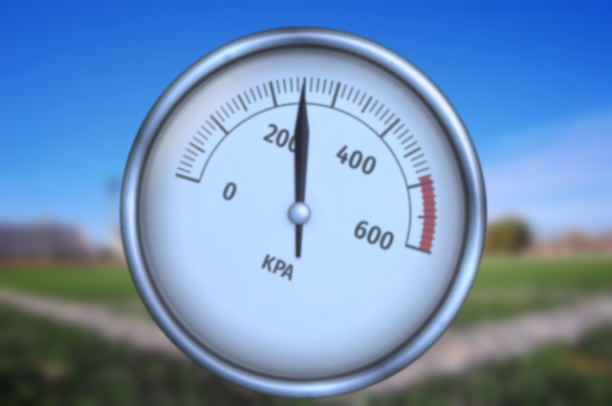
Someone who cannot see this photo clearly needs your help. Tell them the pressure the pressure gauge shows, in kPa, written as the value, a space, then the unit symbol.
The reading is 250 kPa
